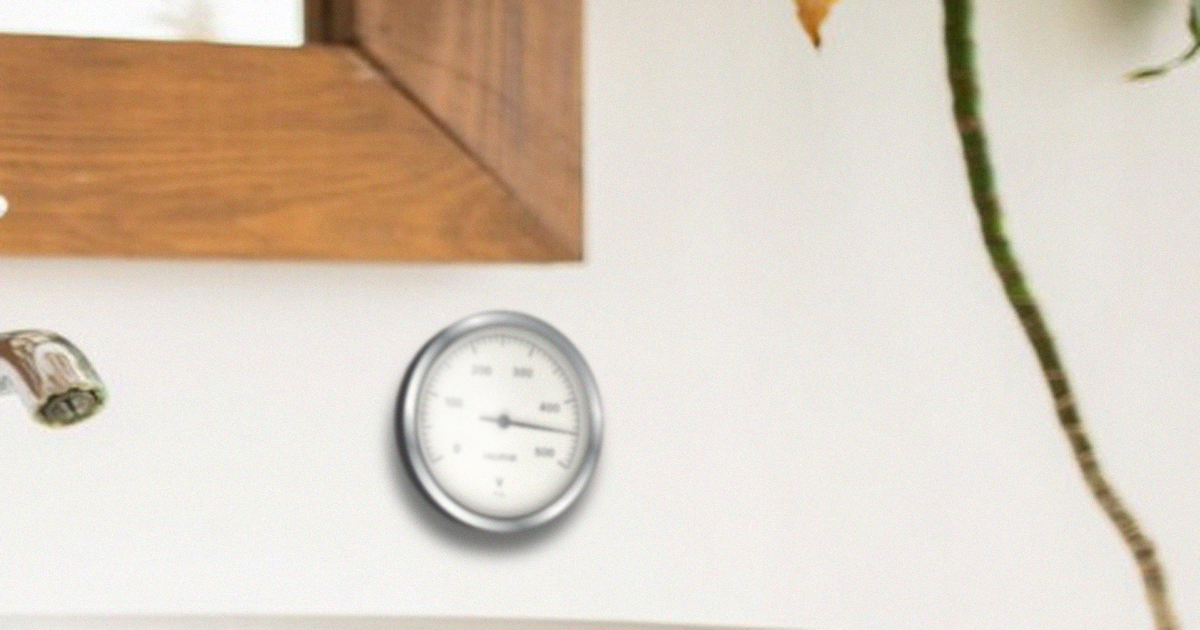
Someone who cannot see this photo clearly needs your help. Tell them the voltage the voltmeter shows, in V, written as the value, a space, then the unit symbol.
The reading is 450 V
